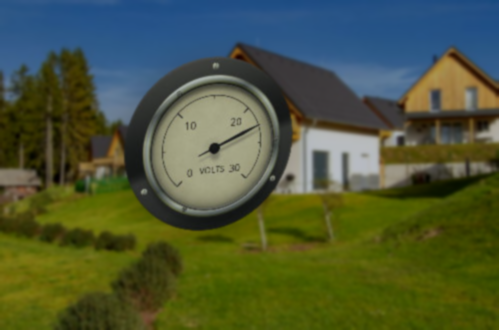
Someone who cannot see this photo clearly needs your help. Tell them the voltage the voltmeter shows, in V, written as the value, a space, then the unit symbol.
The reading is 22.5 V
